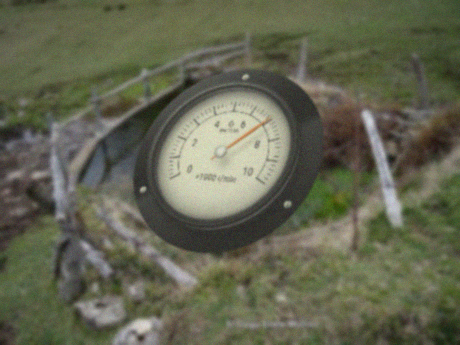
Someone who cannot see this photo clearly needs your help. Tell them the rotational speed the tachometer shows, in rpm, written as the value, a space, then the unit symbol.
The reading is 7000 rpm
